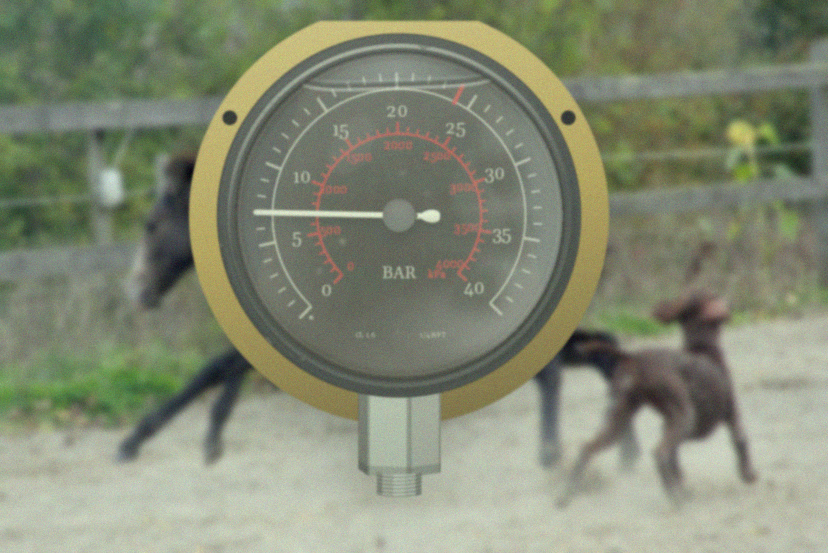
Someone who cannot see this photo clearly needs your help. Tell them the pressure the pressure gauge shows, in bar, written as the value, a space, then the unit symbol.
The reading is 7 bar
